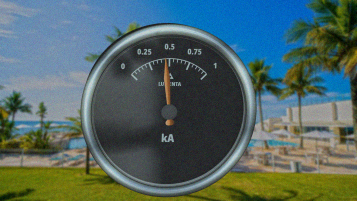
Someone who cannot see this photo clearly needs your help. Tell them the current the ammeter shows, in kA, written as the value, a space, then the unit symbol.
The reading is 0.45 kA
